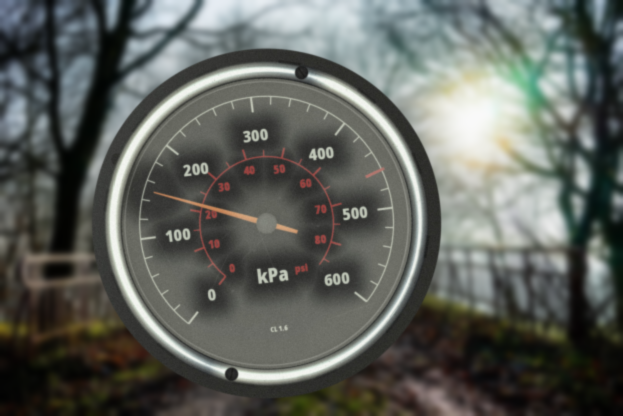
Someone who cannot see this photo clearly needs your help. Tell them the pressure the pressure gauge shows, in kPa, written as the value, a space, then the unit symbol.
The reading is 150 kPa
